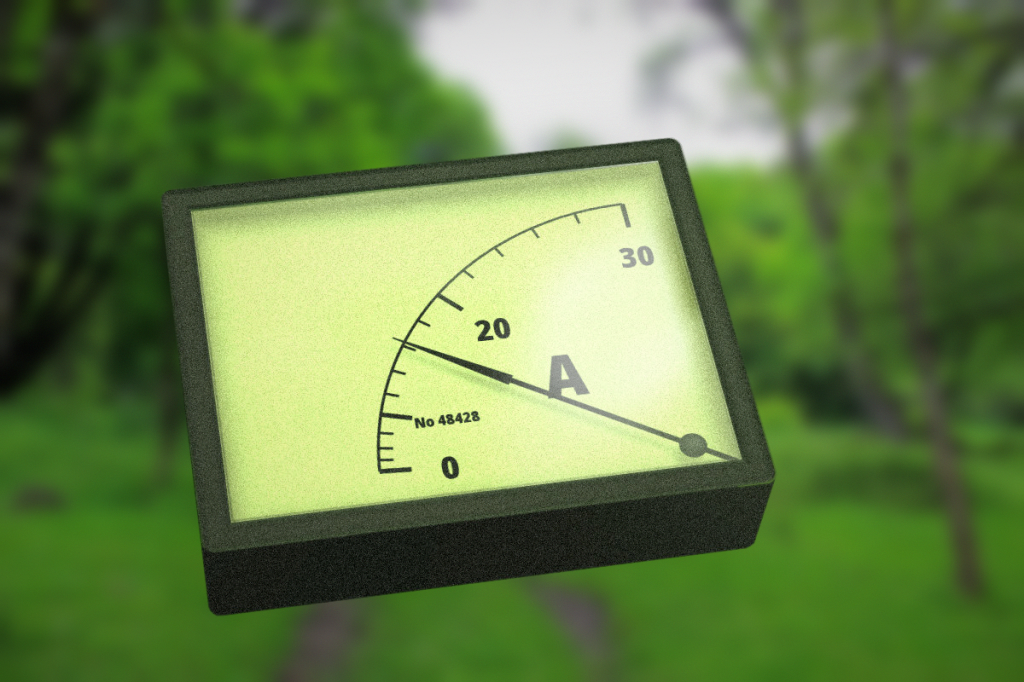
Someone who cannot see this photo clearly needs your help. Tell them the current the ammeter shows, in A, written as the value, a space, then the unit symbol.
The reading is 16 A
